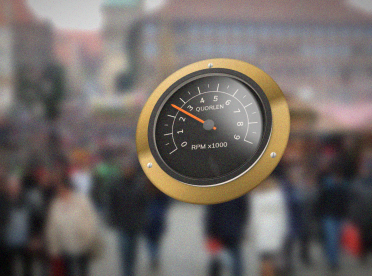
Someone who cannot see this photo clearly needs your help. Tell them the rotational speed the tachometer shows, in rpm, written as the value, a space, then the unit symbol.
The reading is 2500 rpm
